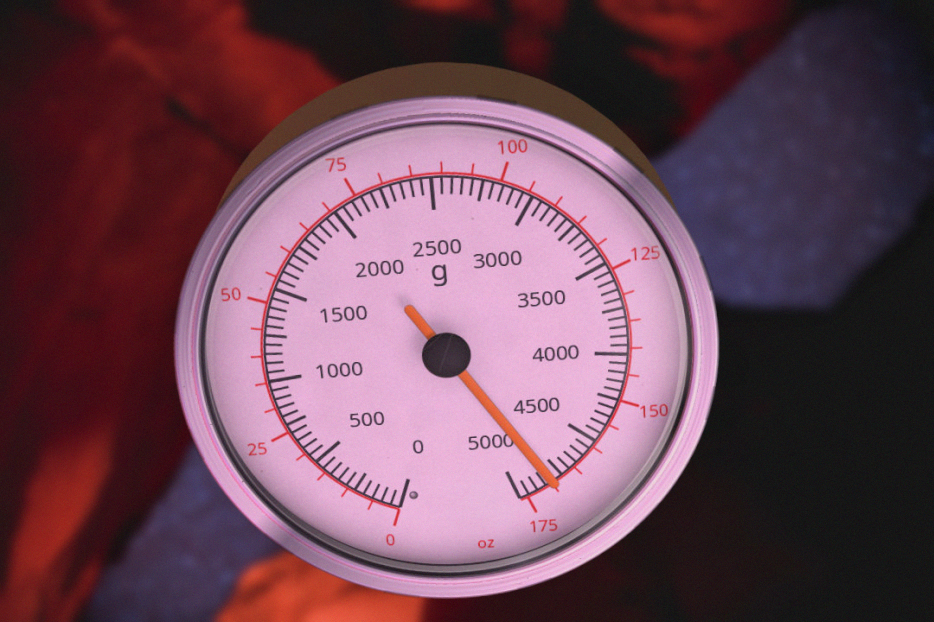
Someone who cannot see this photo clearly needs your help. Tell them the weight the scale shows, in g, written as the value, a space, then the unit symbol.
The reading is 4800 g
